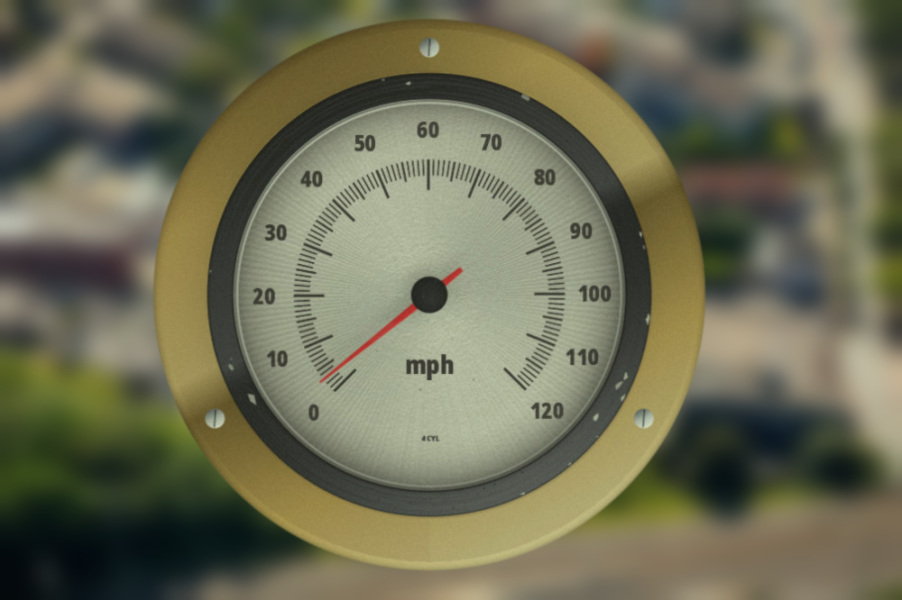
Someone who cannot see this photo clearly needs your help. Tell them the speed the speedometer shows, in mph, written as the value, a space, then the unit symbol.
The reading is 3 mph
